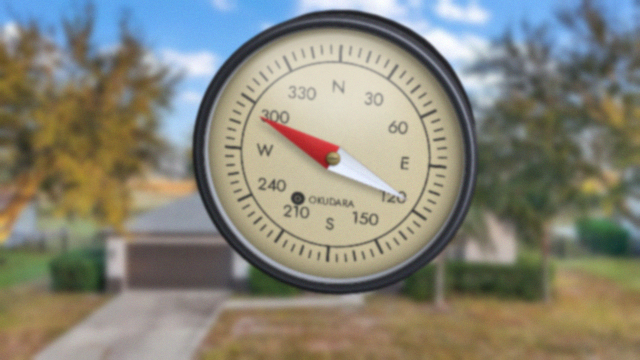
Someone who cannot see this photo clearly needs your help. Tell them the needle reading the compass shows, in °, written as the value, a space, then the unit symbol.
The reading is 295 °
